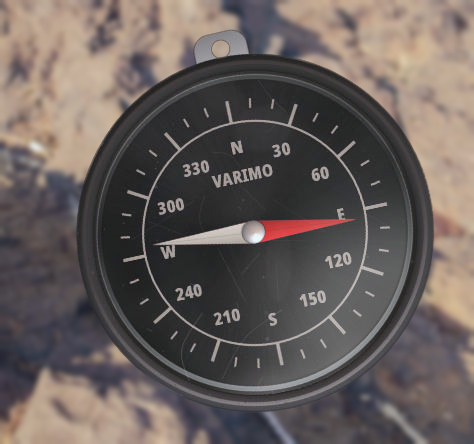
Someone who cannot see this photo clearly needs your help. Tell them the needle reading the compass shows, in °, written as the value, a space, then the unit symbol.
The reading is 95 °
